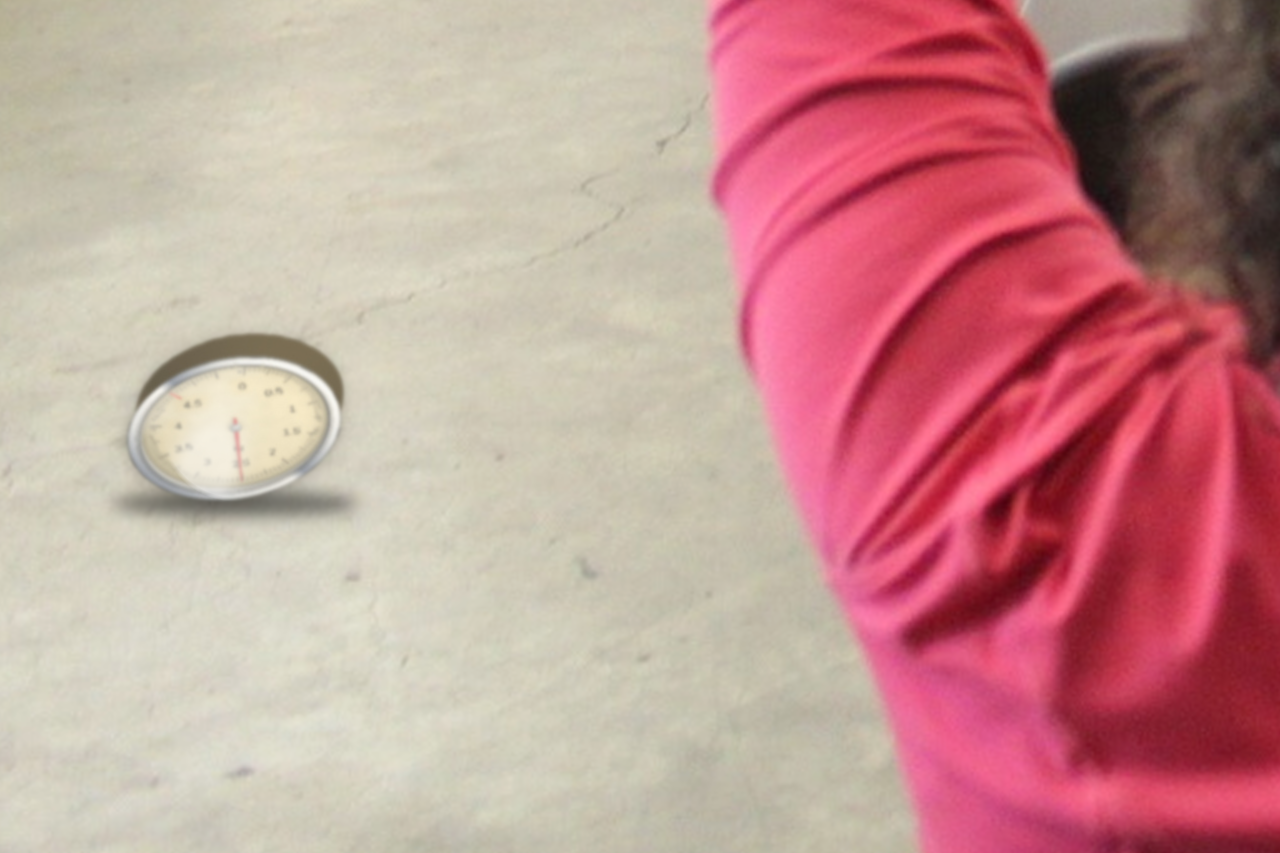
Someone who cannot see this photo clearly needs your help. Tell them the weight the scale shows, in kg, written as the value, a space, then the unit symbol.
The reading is 2.5 kg
